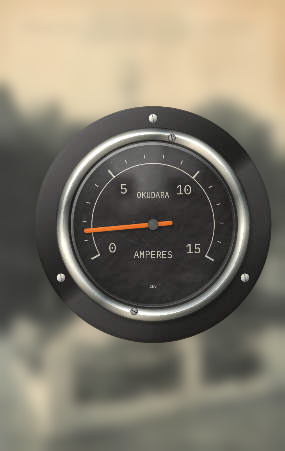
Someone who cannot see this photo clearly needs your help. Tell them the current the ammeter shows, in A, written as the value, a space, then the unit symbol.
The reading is 1.5 A
